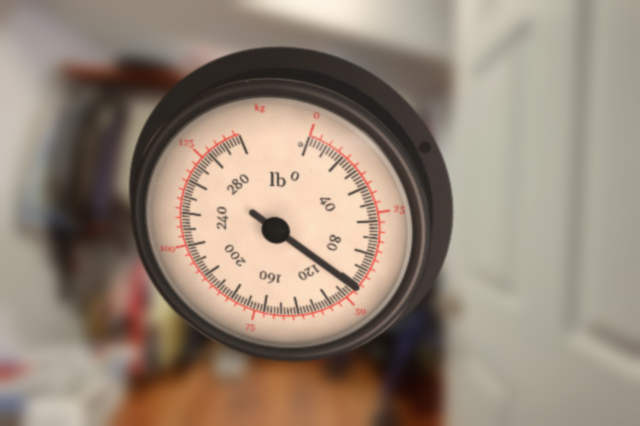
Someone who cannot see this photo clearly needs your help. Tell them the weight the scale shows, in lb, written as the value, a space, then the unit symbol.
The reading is 100 lb
